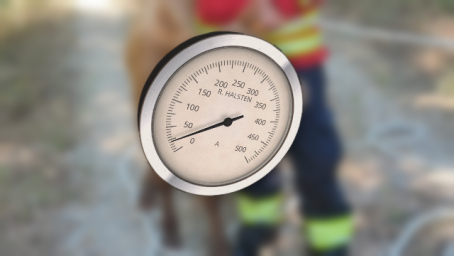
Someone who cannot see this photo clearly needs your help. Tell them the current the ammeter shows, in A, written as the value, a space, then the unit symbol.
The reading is 25 A
